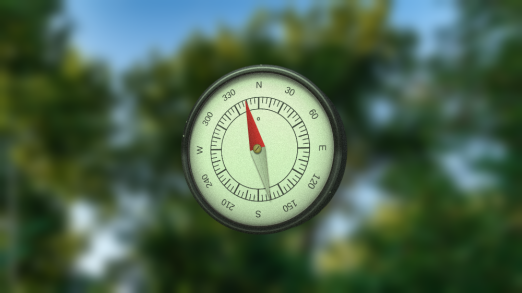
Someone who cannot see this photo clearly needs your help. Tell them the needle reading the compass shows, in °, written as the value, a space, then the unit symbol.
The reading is 345 °
